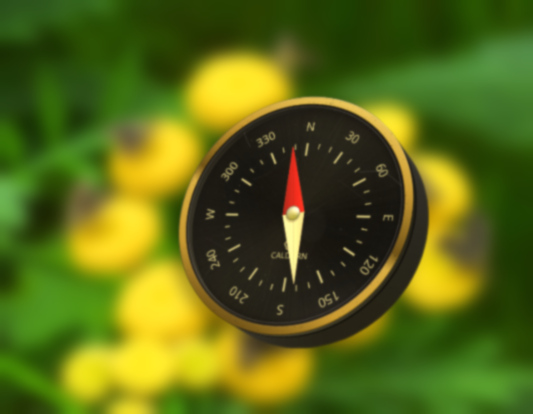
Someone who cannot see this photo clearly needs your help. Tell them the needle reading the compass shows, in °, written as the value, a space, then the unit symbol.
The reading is 350 °
